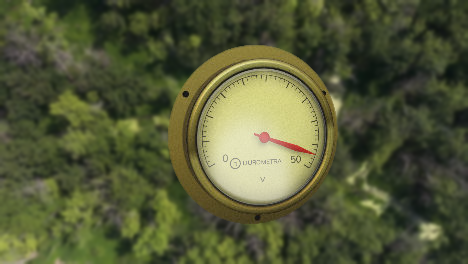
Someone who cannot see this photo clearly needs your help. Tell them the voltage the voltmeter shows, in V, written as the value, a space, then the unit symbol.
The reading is 47 V
